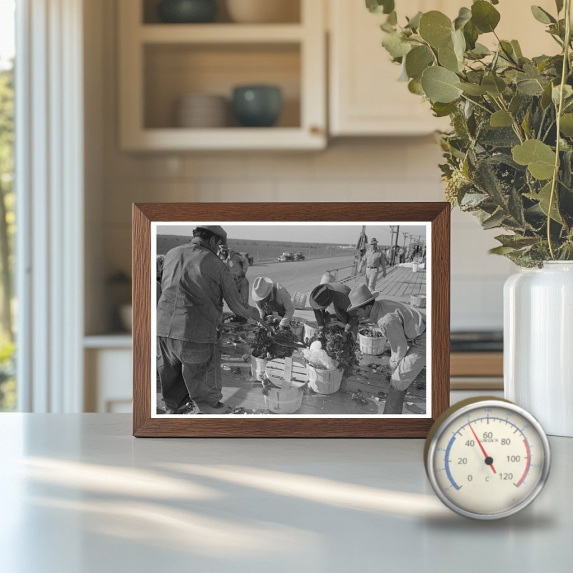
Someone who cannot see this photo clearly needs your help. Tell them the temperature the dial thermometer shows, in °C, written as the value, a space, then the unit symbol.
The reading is 48 °C
